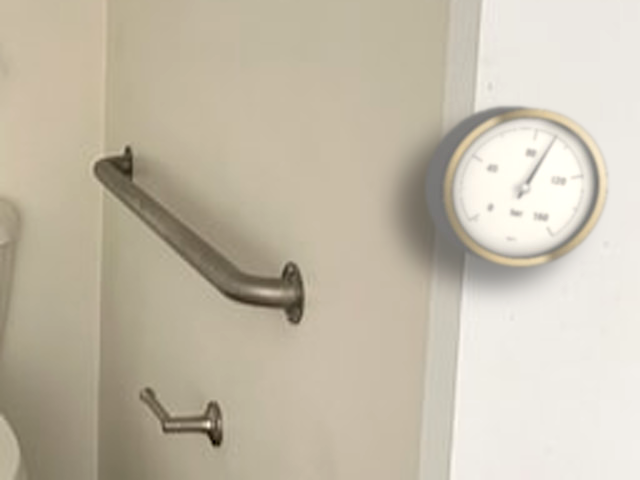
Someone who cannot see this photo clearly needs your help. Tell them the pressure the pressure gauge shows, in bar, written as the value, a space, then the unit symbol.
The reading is 90 bar
